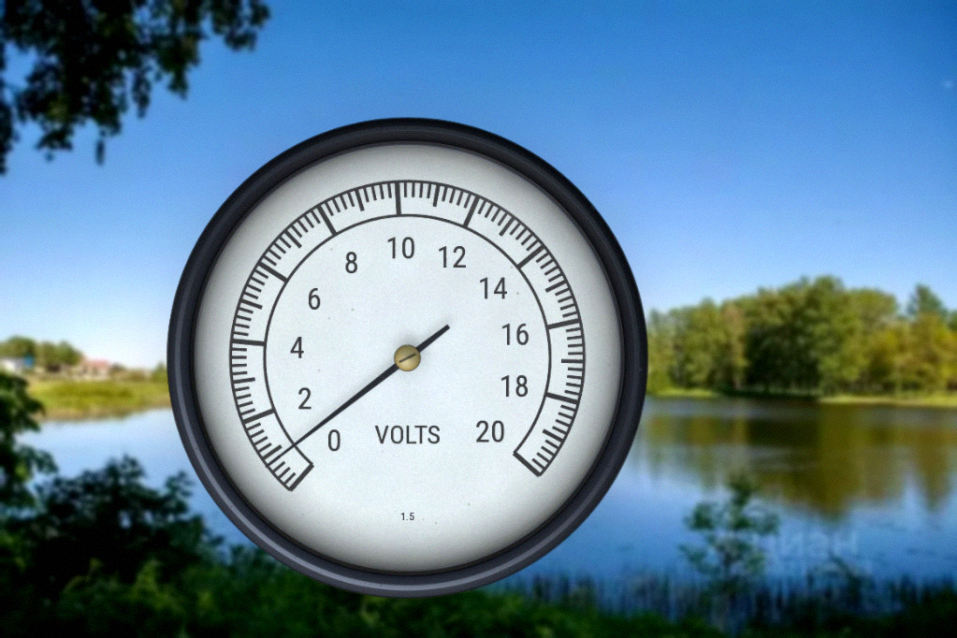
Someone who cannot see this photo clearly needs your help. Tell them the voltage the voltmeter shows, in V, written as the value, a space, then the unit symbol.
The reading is 0.8 V
